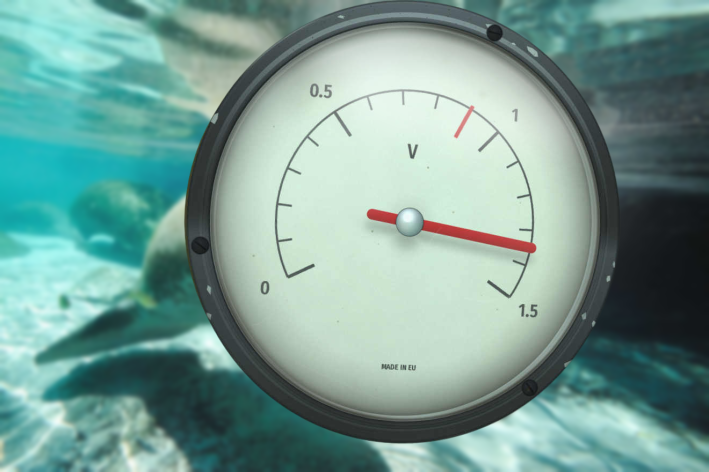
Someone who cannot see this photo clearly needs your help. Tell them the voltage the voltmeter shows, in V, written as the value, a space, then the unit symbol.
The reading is 1.35 V
